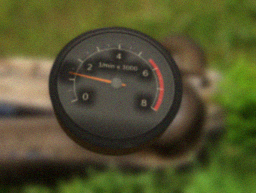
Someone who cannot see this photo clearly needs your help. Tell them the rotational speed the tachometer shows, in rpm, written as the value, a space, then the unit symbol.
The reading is 1250 rpm
